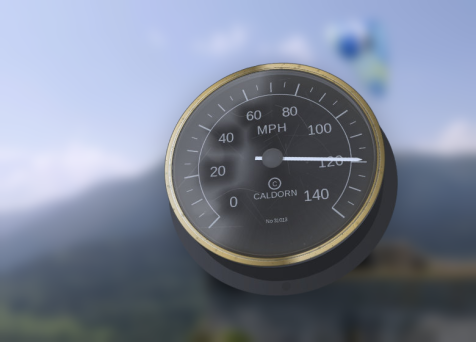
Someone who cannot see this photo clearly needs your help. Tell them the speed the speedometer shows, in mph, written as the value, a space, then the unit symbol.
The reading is 120 mph
